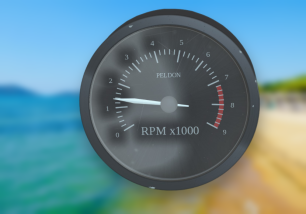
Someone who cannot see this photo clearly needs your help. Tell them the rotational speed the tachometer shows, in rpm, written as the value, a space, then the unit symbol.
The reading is 1400 rpm
